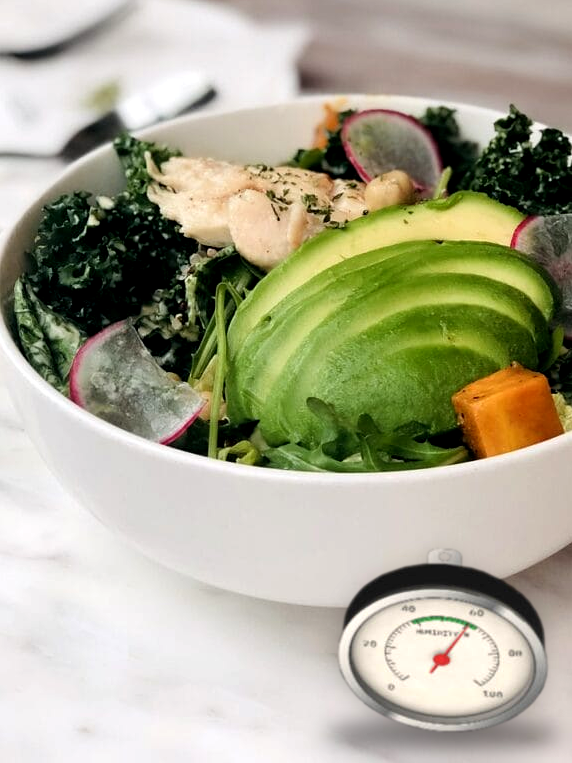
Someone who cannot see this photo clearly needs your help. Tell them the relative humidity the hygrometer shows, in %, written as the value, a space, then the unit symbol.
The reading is 60 %
